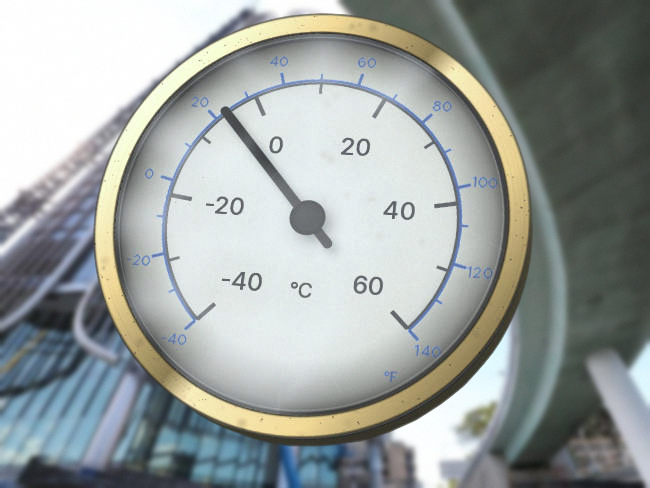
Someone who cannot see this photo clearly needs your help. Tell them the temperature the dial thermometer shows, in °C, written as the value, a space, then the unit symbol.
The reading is -5 °C
